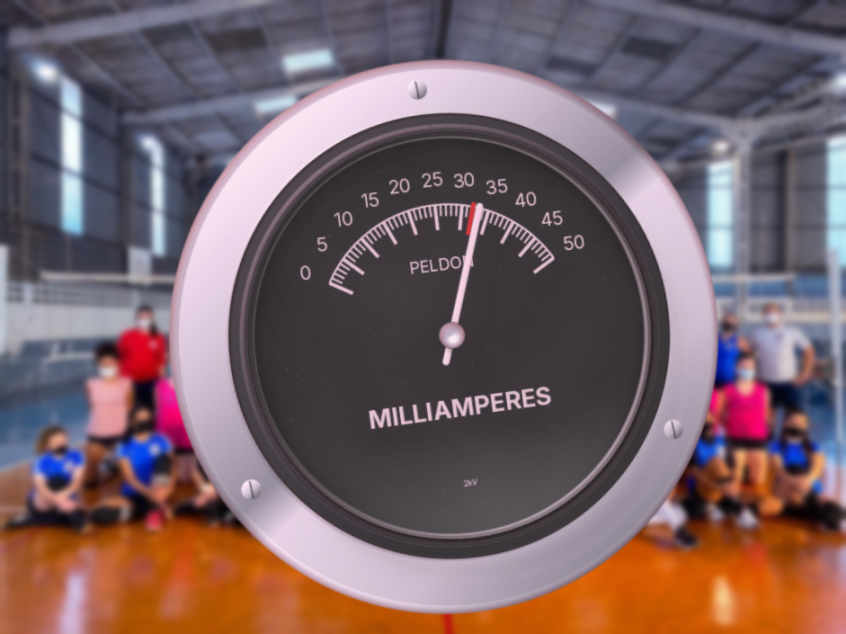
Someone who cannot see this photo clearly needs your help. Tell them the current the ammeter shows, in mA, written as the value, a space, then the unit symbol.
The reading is 33 mA
